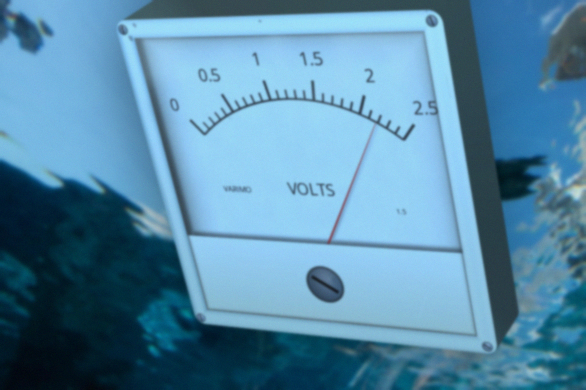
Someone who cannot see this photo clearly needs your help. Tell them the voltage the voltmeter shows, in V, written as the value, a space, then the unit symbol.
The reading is 2.2 V
